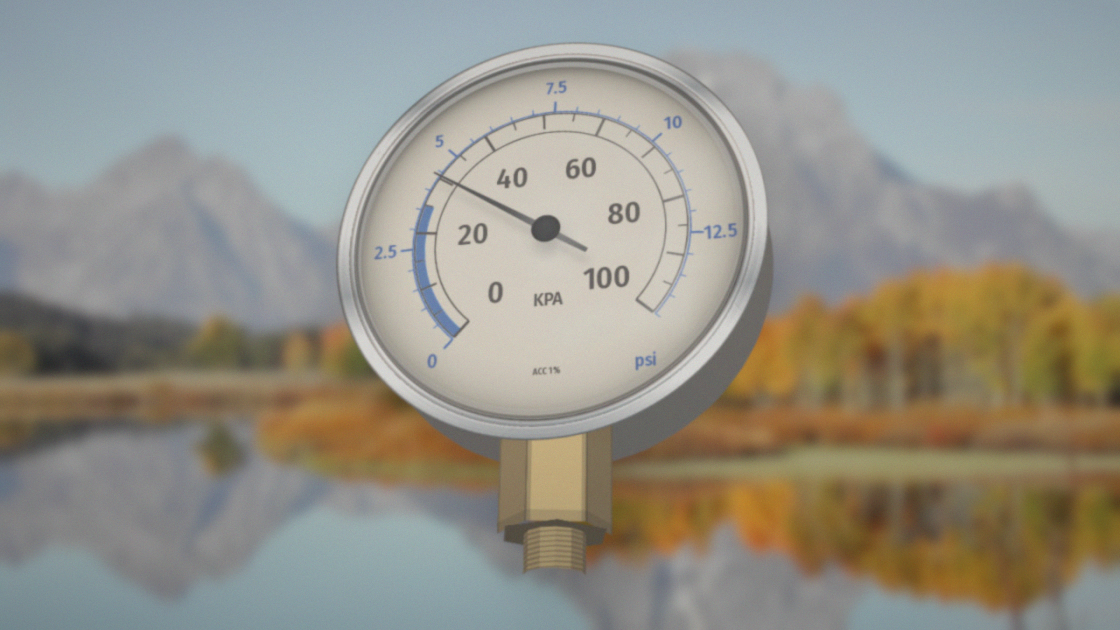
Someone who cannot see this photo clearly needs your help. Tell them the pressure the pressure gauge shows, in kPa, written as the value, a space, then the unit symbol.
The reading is 30 kPa
